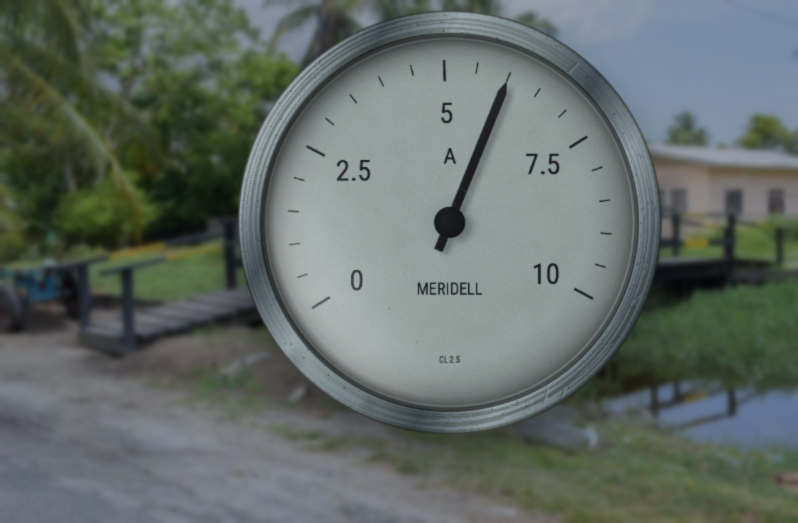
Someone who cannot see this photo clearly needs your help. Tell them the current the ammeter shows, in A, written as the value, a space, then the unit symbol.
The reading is 6 A
